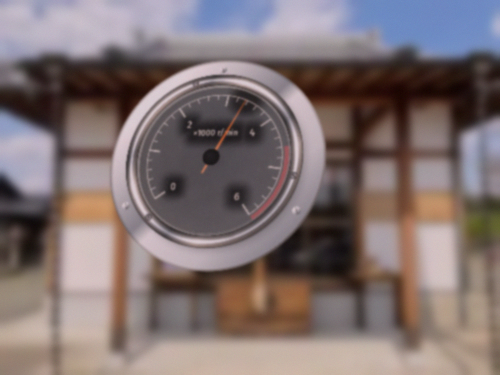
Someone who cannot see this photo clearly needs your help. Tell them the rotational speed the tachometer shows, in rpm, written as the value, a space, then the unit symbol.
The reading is 3400 rpm
